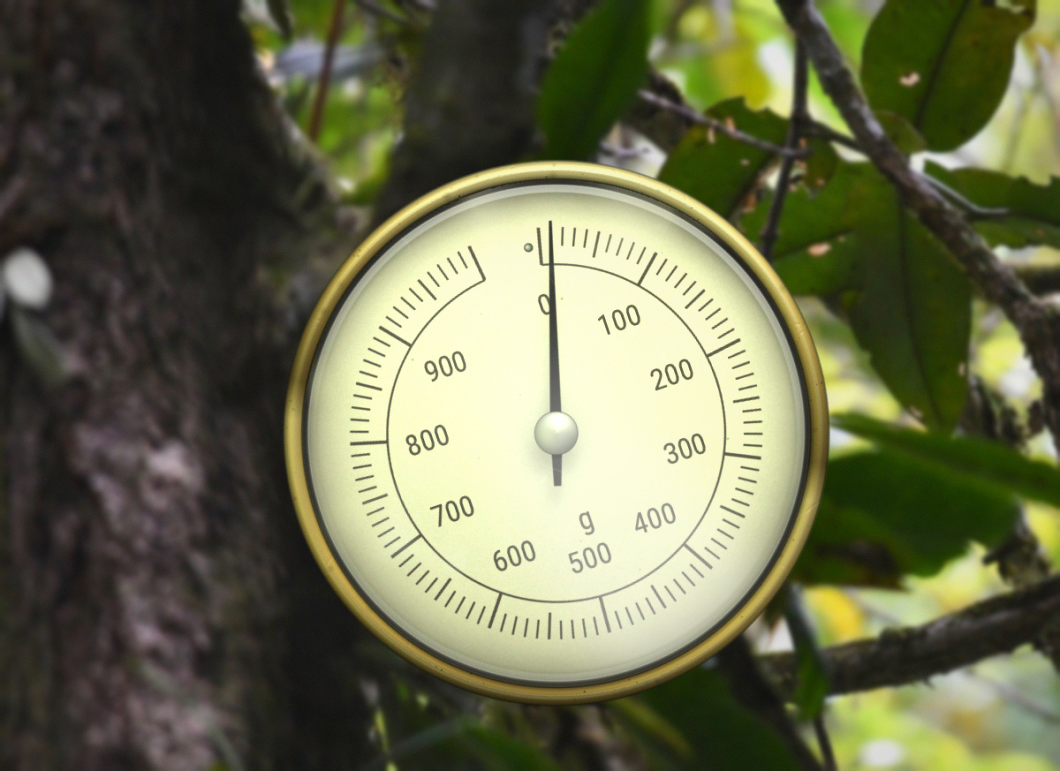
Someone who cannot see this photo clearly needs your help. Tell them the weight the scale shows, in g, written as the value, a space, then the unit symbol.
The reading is 10 g
